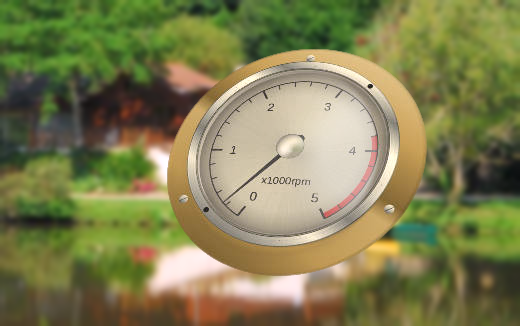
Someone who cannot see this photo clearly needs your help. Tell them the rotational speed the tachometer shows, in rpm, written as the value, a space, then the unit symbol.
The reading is 200 rpm
